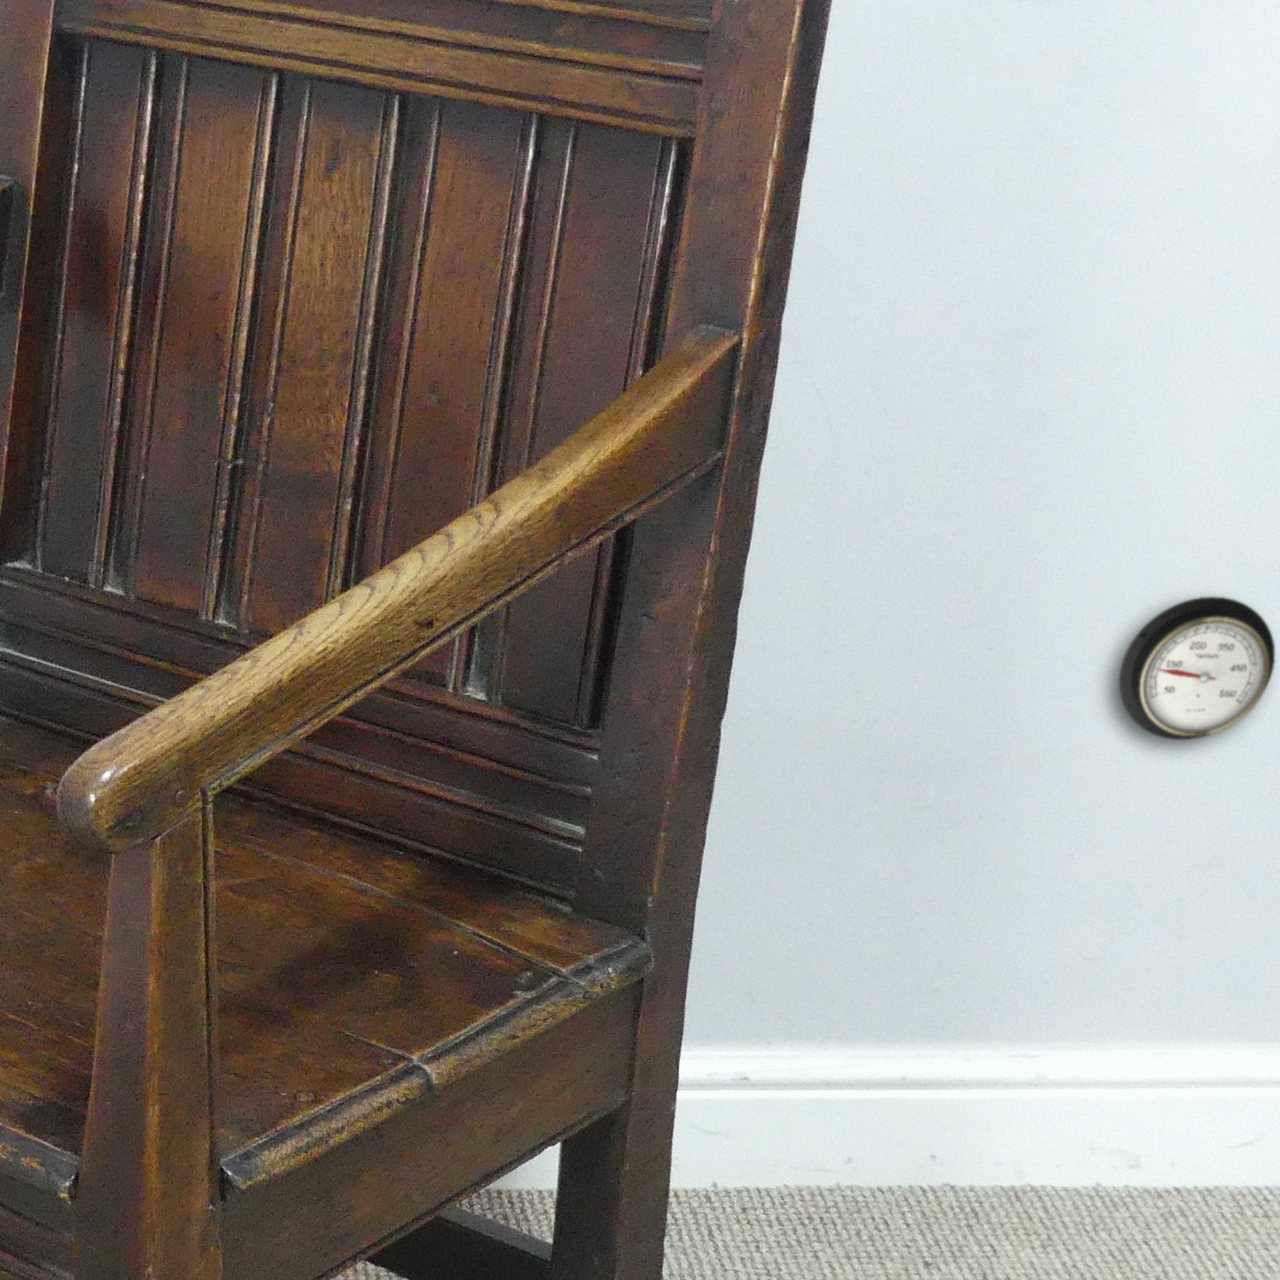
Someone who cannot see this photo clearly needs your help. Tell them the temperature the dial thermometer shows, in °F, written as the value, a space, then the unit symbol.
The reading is 125 °F
